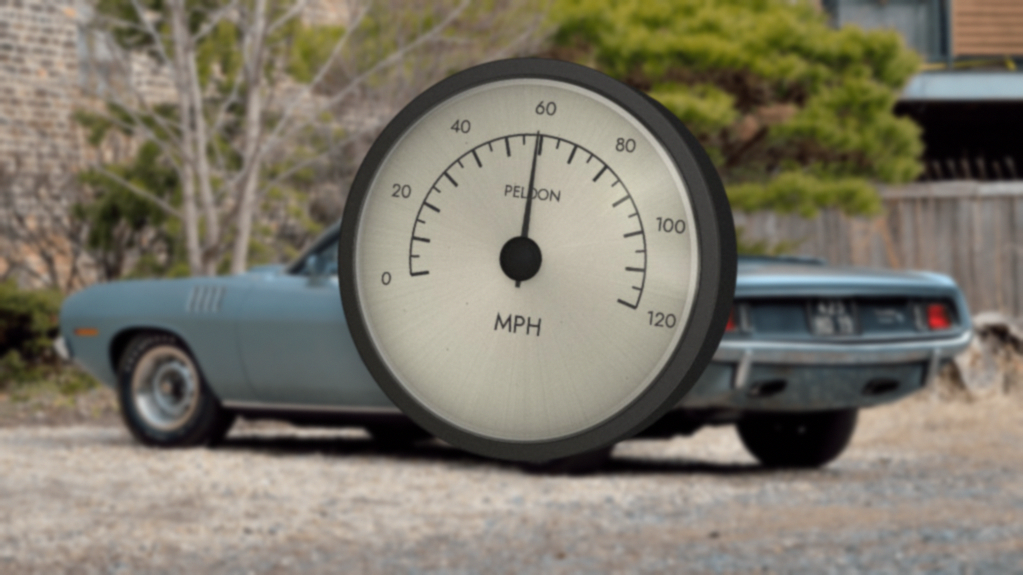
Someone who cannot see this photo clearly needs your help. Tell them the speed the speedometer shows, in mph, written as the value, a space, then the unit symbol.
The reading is 60 mph
